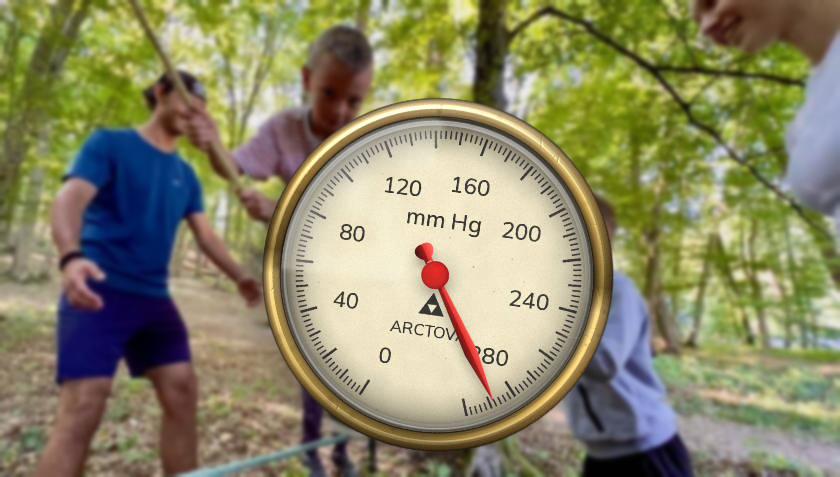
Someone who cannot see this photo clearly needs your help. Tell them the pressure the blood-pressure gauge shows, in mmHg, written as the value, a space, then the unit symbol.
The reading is 288 mmHg
